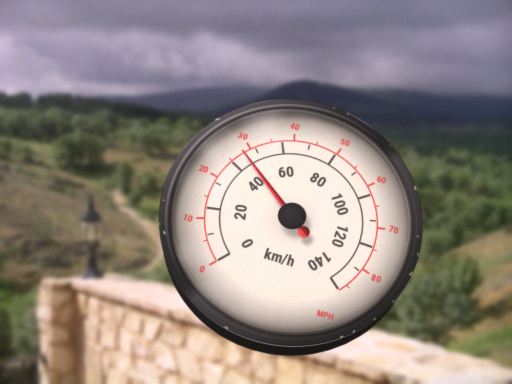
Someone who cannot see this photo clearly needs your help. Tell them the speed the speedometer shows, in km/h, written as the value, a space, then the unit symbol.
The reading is 45 km/h
